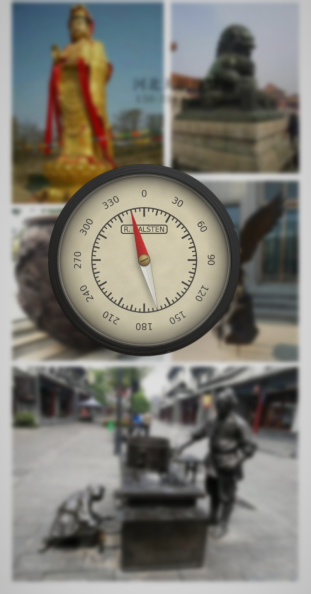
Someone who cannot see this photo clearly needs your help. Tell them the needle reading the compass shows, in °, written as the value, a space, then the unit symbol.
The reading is 345 °
